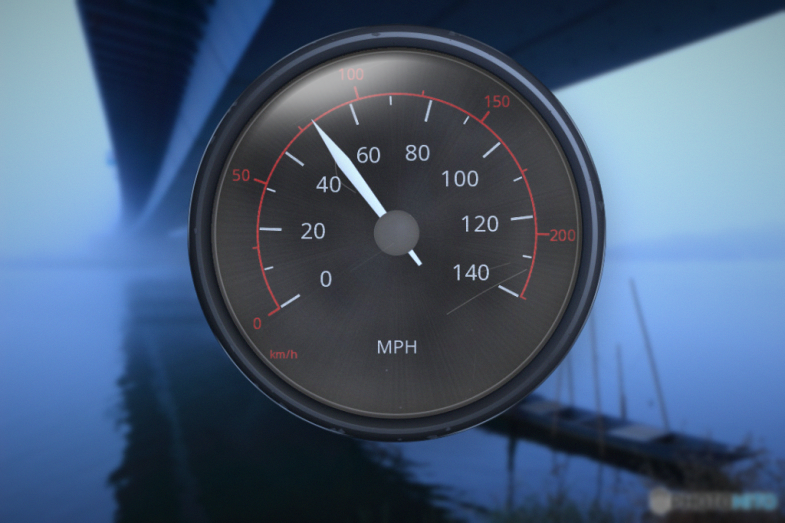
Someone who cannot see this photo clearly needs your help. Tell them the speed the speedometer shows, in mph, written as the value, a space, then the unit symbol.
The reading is 50 mph
